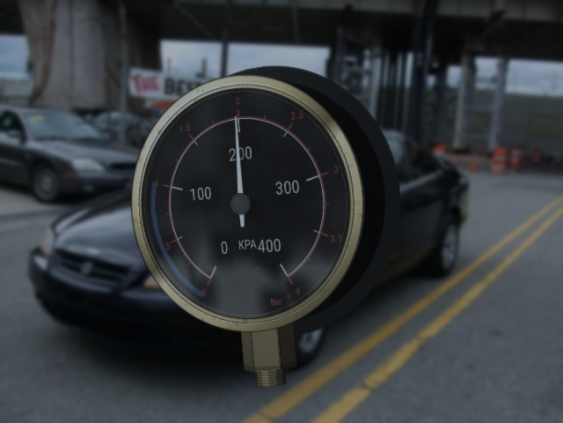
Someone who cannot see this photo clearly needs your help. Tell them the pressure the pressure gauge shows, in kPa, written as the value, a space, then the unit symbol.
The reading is 200 kPa
